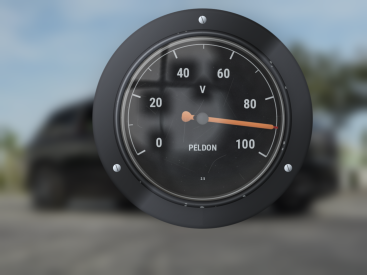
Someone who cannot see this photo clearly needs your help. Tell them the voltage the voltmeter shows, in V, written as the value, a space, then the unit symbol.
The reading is 90 V
